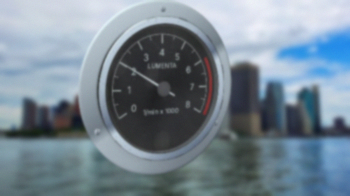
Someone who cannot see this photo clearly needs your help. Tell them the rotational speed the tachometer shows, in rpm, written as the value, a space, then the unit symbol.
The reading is 2000 rpm
